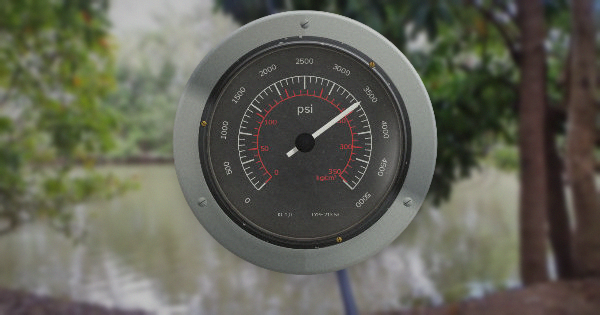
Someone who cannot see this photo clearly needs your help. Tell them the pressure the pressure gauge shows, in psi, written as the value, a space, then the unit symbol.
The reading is 3500 psi
